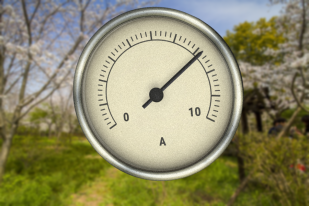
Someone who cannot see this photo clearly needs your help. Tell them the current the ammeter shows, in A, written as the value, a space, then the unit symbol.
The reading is 7.2 A
